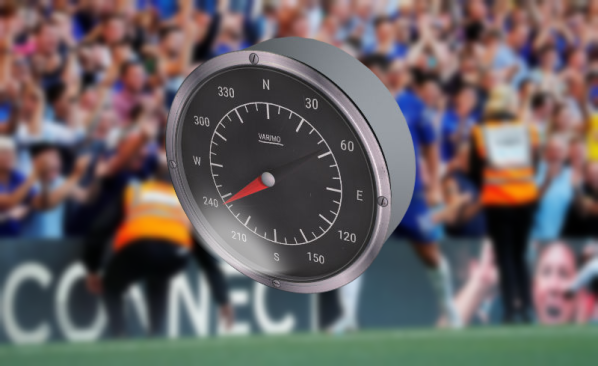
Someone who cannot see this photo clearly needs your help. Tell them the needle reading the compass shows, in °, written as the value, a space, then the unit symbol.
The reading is 235 °
